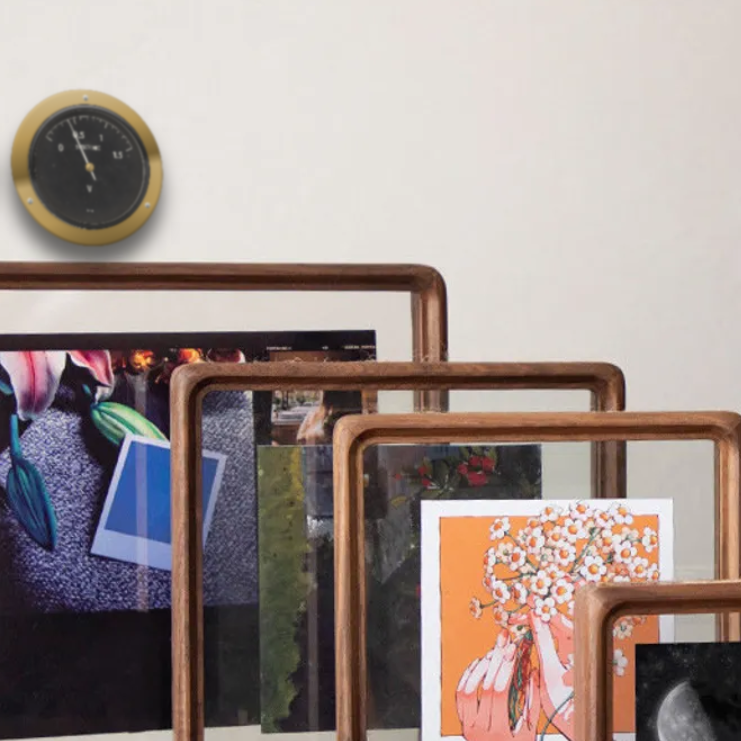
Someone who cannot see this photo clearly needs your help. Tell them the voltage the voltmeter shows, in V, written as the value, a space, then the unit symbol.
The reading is 0.4 V
